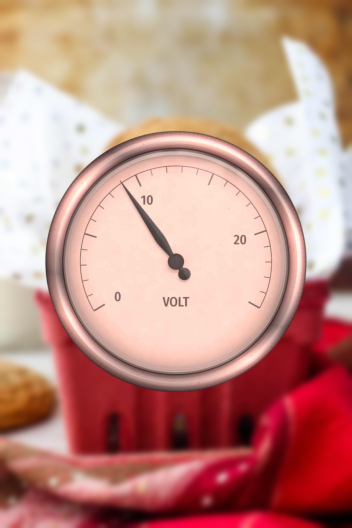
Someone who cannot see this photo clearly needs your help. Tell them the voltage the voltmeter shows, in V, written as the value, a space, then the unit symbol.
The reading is 9 V
